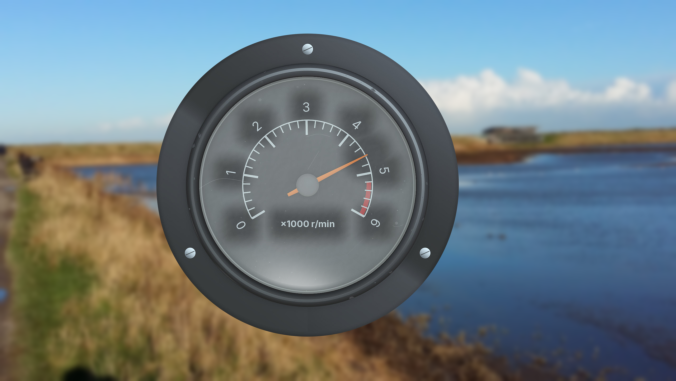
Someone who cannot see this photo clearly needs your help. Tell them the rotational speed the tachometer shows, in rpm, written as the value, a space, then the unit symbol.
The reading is 4600 rpm
